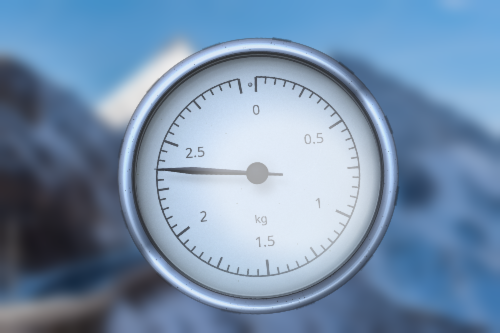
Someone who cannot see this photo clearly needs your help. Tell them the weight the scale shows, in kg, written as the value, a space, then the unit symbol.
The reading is 2.35 kg
